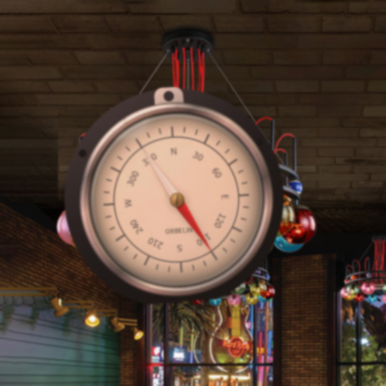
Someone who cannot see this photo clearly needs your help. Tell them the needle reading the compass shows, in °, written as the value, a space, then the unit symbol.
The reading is 150 °
